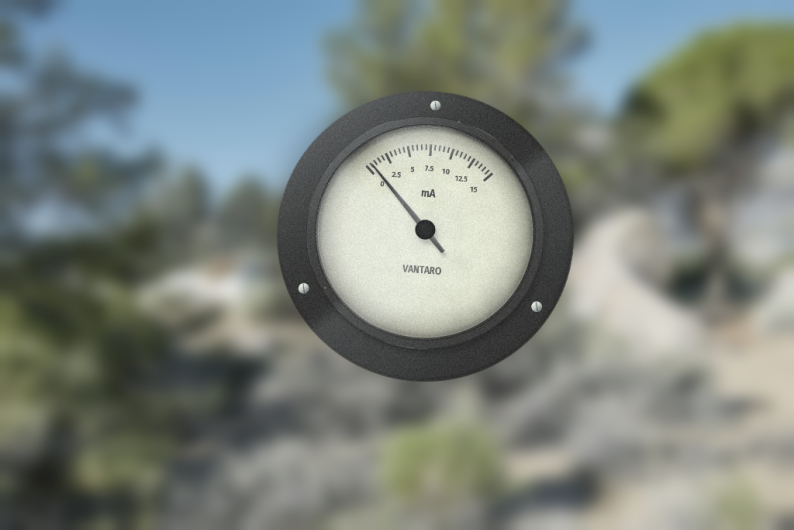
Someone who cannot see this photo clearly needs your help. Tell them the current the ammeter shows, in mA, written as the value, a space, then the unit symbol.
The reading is 0.5 mA
